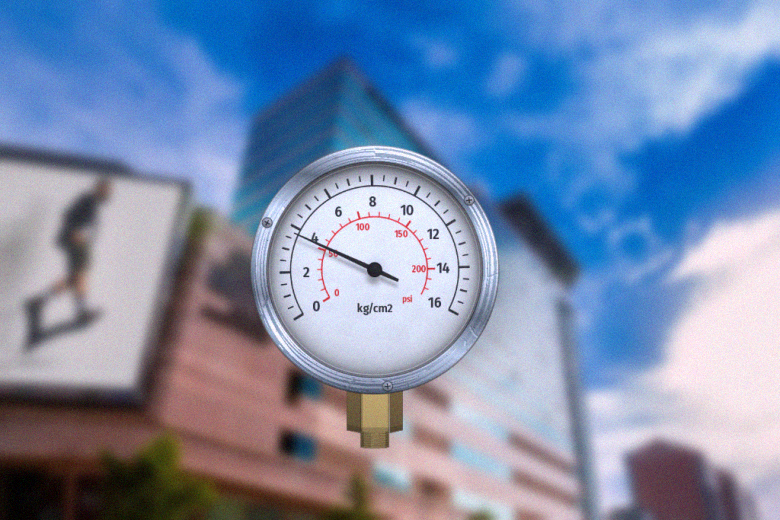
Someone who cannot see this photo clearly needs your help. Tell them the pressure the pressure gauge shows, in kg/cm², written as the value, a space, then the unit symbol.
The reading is 3.75 kg/cm²
